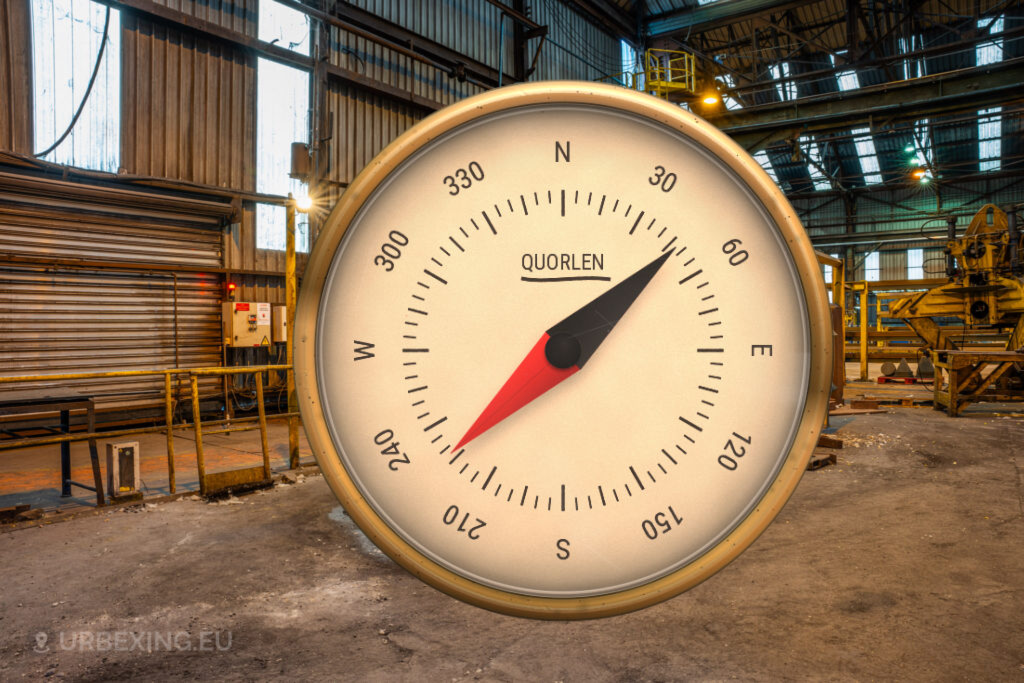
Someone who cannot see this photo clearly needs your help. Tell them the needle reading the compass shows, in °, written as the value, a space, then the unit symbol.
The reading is 227.5 °
